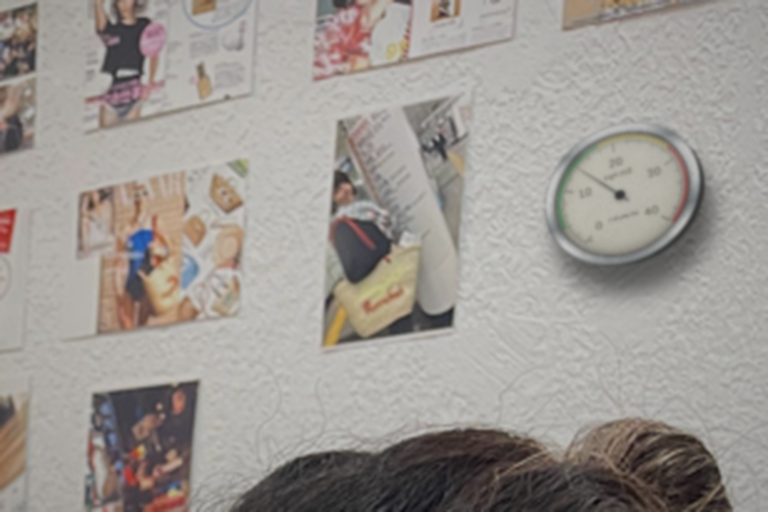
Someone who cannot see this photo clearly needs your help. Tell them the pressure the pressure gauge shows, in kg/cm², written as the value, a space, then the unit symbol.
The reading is 14 kg/cm²
